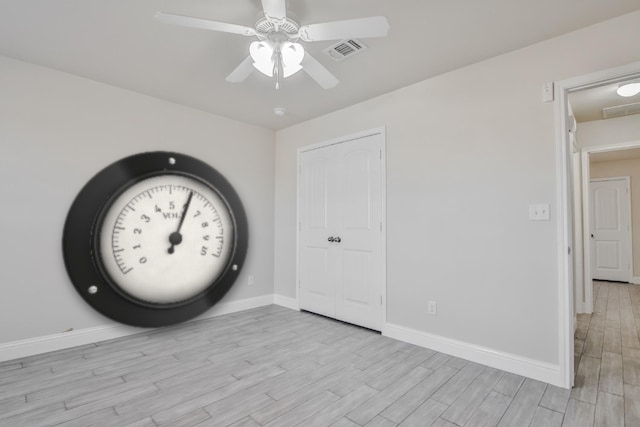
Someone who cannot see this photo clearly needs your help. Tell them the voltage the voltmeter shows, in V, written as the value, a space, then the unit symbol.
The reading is 6 V
